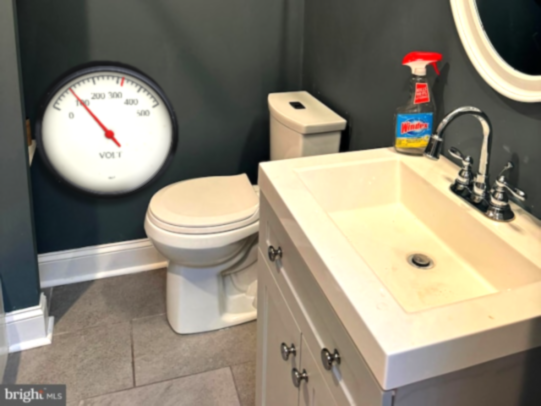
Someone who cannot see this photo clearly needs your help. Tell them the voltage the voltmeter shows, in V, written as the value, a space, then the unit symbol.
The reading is 100 V
